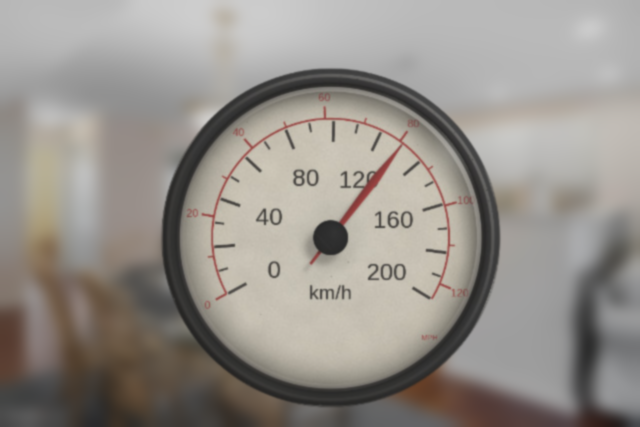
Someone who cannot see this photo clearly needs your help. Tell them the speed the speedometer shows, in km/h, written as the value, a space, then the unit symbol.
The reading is 130 km/h
